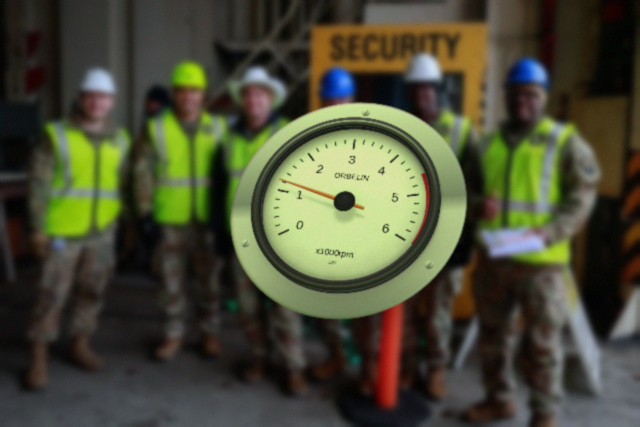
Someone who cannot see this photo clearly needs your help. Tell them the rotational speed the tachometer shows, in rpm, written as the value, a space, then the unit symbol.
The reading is 1200 rpm
